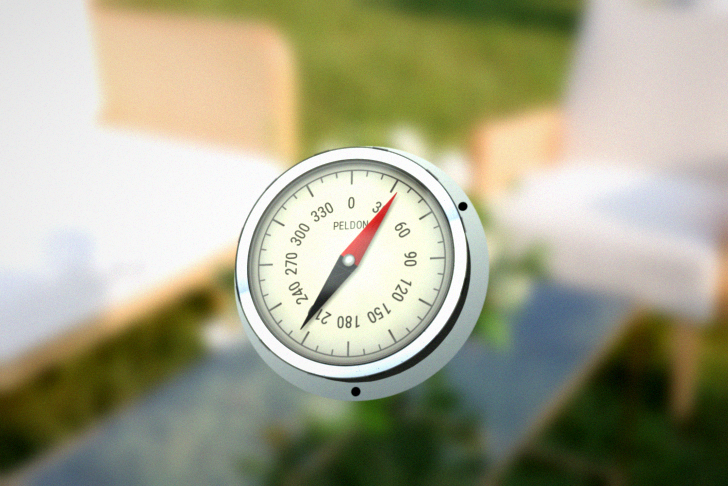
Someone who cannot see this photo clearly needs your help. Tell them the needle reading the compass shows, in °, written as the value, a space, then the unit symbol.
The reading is 35 °
